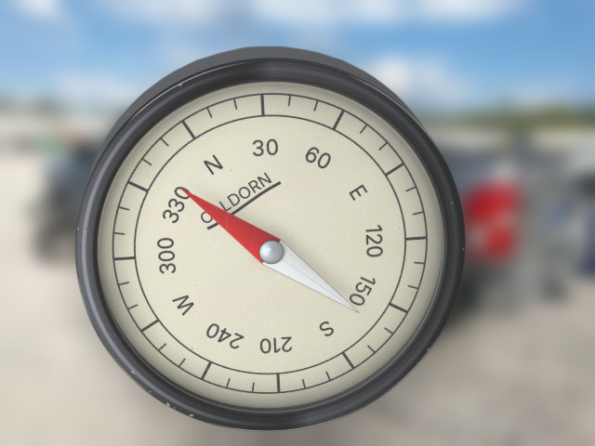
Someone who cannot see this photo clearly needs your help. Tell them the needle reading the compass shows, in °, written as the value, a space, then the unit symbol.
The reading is 340 °
